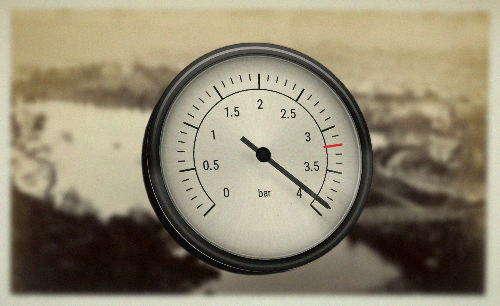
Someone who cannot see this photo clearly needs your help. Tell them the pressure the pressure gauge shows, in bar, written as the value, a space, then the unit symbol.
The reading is 3.9 bar
